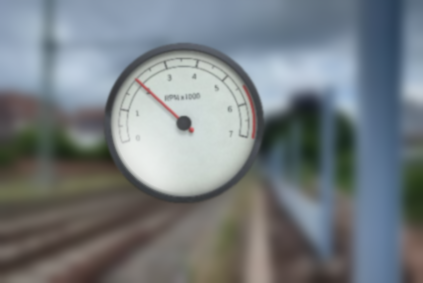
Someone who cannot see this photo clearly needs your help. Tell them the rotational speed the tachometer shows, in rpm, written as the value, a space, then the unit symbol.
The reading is 2000 rpm
